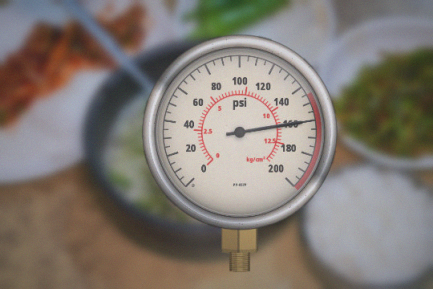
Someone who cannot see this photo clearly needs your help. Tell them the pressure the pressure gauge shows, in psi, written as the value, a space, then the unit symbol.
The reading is 160 psi
